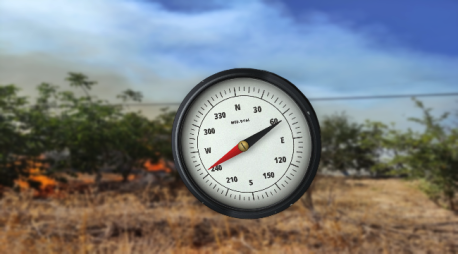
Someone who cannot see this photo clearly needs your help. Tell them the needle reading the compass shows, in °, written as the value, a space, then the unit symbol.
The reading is 245 °
